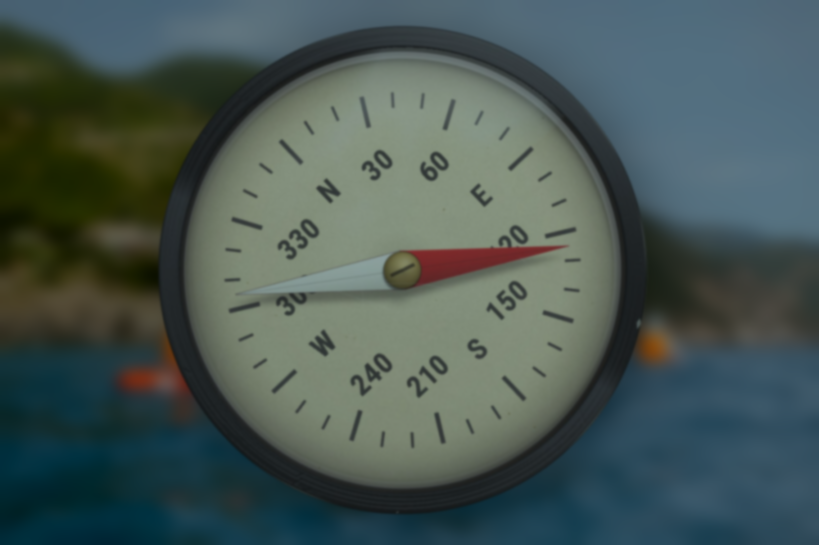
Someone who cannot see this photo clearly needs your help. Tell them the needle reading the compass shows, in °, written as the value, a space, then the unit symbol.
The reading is 125 °
